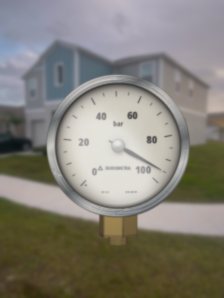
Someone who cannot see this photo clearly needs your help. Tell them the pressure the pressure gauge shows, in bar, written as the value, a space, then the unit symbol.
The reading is 95 bar
